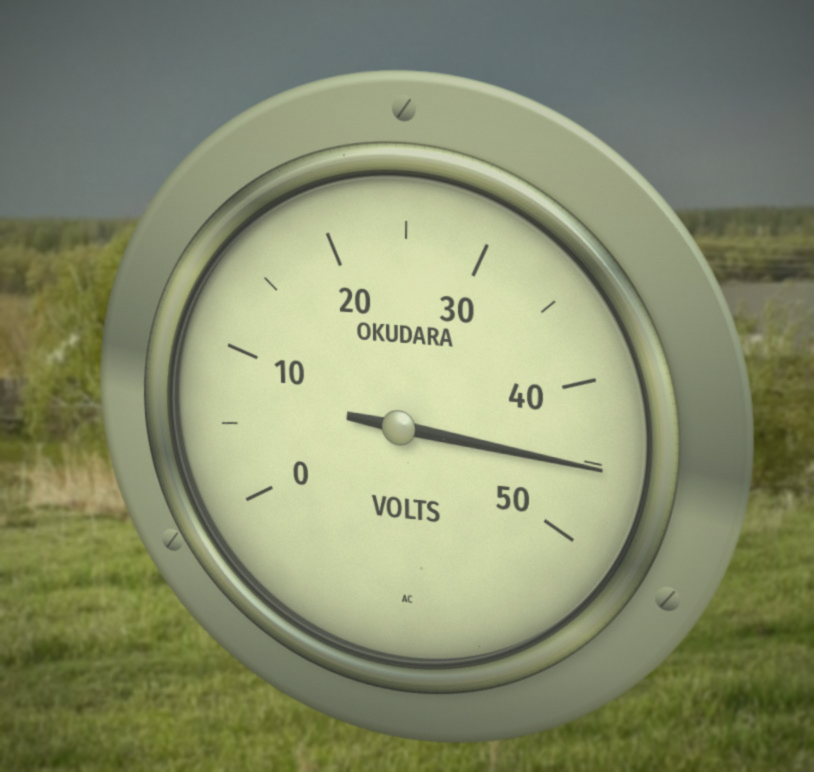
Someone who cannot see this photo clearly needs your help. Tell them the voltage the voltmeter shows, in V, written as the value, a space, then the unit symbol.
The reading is 45 V
